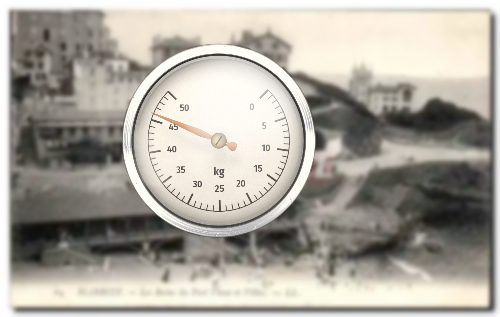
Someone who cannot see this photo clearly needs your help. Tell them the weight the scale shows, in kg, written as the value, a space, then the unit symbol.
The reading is 46 kg
